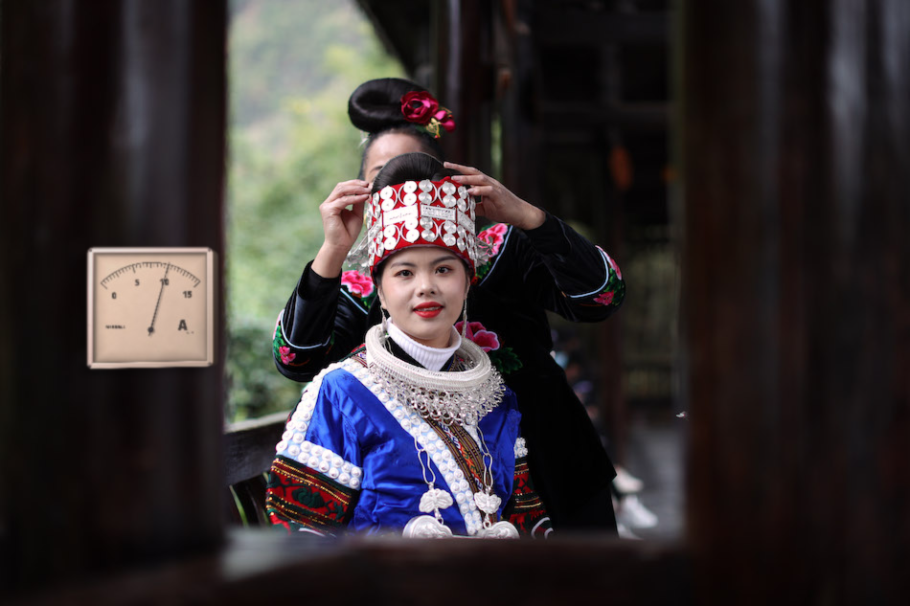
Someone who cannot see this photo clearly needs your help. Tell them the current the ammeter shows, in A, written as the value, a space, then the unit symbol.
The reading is 10 A
